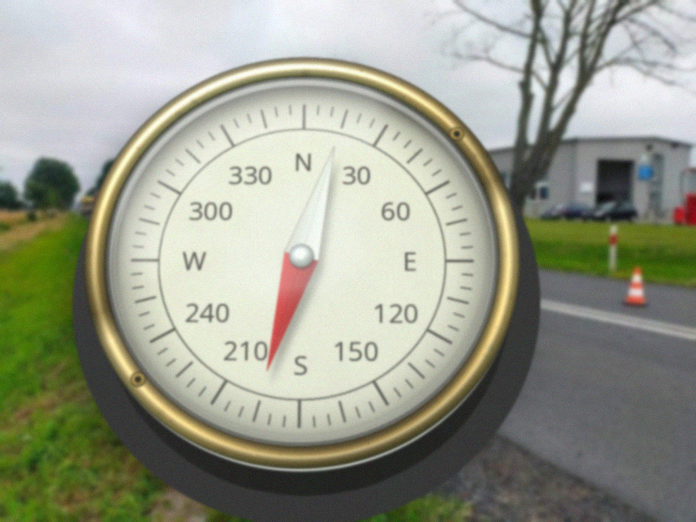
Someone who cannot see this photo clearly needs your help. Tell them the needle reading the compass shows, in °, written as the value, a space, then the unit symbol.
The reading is 195 °
